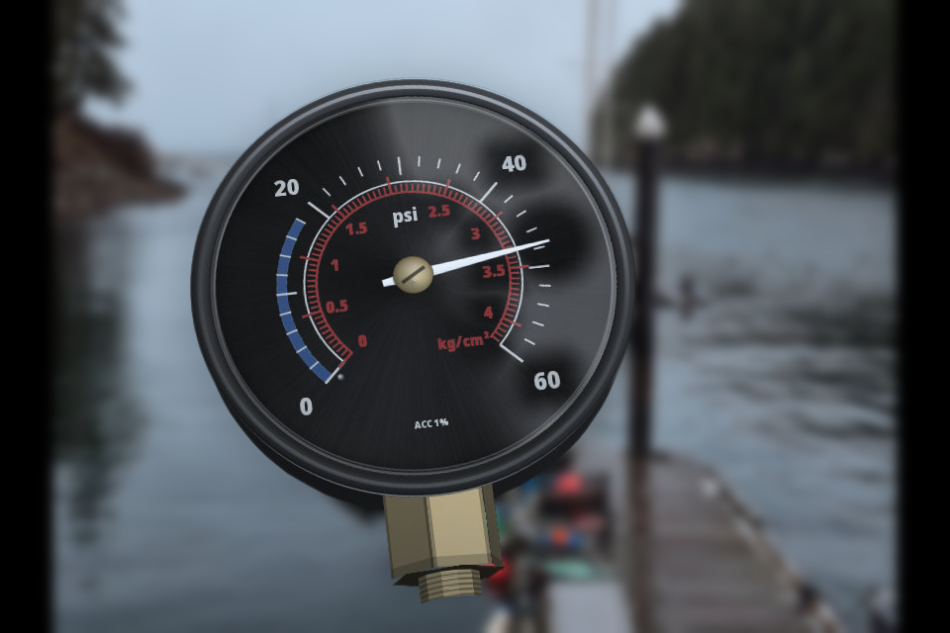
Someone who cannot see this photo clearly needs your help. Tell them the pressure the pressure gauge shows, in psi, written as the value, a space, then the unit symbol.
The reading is 48 psi
